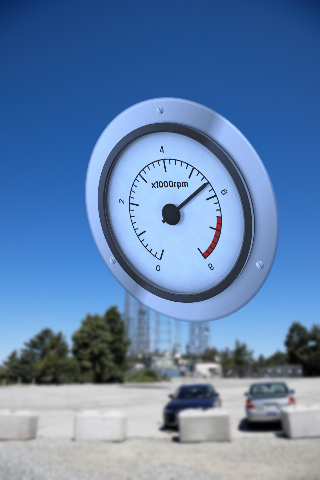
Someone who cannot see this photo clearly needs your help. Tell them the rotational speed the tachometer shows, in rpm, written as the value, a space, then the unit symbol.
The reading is 5600 rpm
